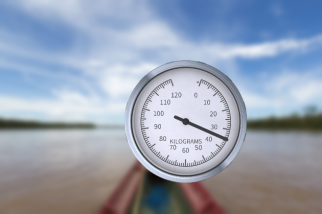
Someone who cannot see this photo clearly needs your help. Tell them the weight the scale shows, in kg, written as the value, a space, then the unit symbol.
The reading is 35 kg
